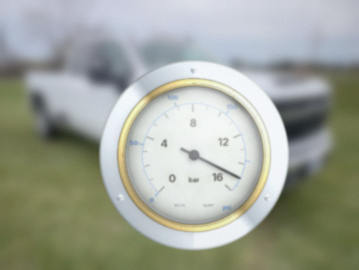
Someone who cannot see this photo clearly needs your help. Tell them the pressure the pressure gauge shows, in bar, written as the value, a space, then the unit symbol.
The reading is 15 bar
